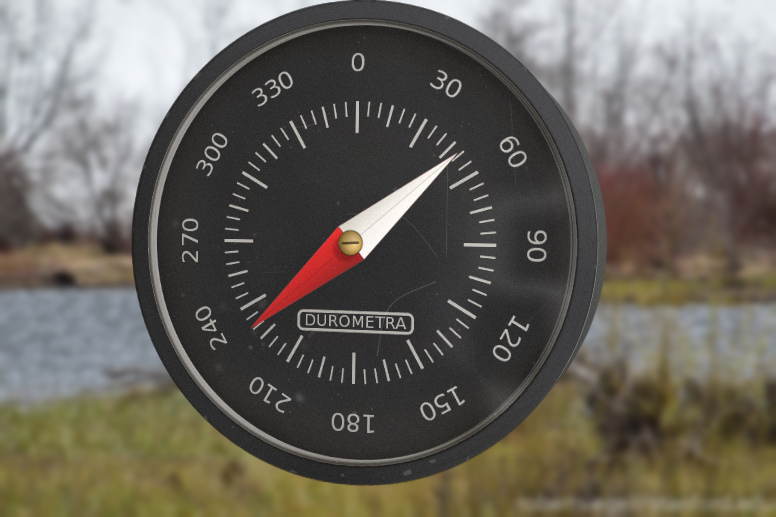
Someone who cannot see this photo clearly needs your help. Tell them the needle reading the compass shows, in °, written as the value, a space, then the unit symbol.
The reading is 230 °
